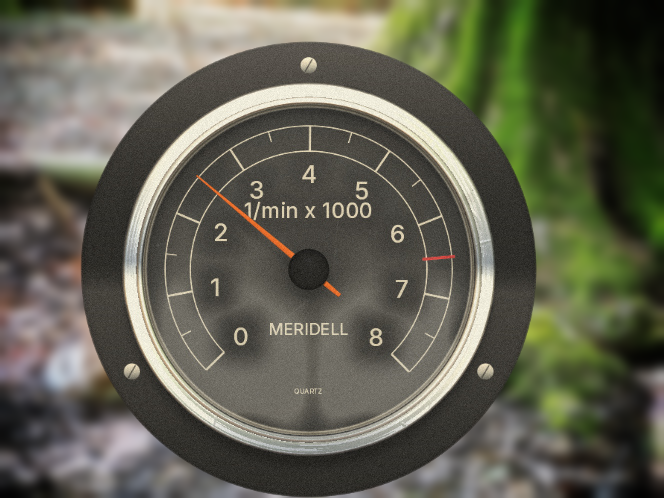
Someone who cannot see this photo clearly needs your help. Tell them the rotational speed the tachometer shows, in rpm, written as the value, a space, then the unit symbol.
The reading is 2500 rpm
